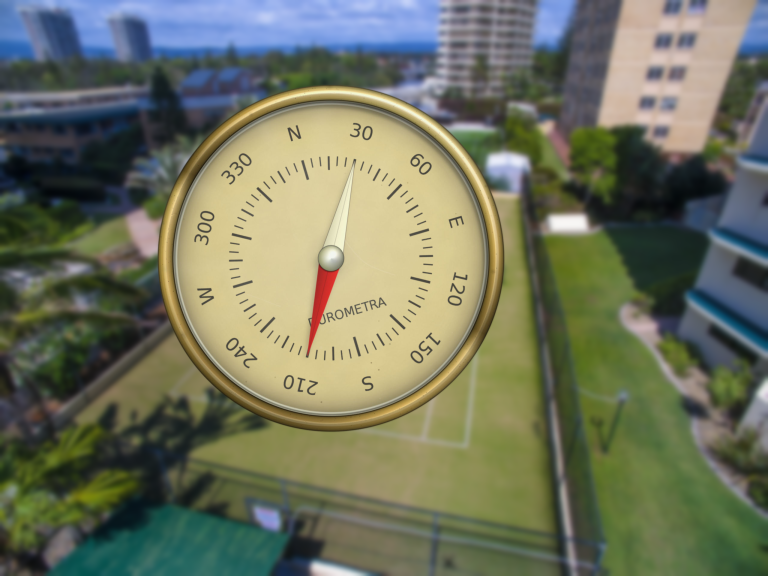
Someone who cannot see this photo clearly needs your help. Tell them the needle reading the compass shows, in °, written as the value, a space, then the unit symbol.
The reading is 210 °
